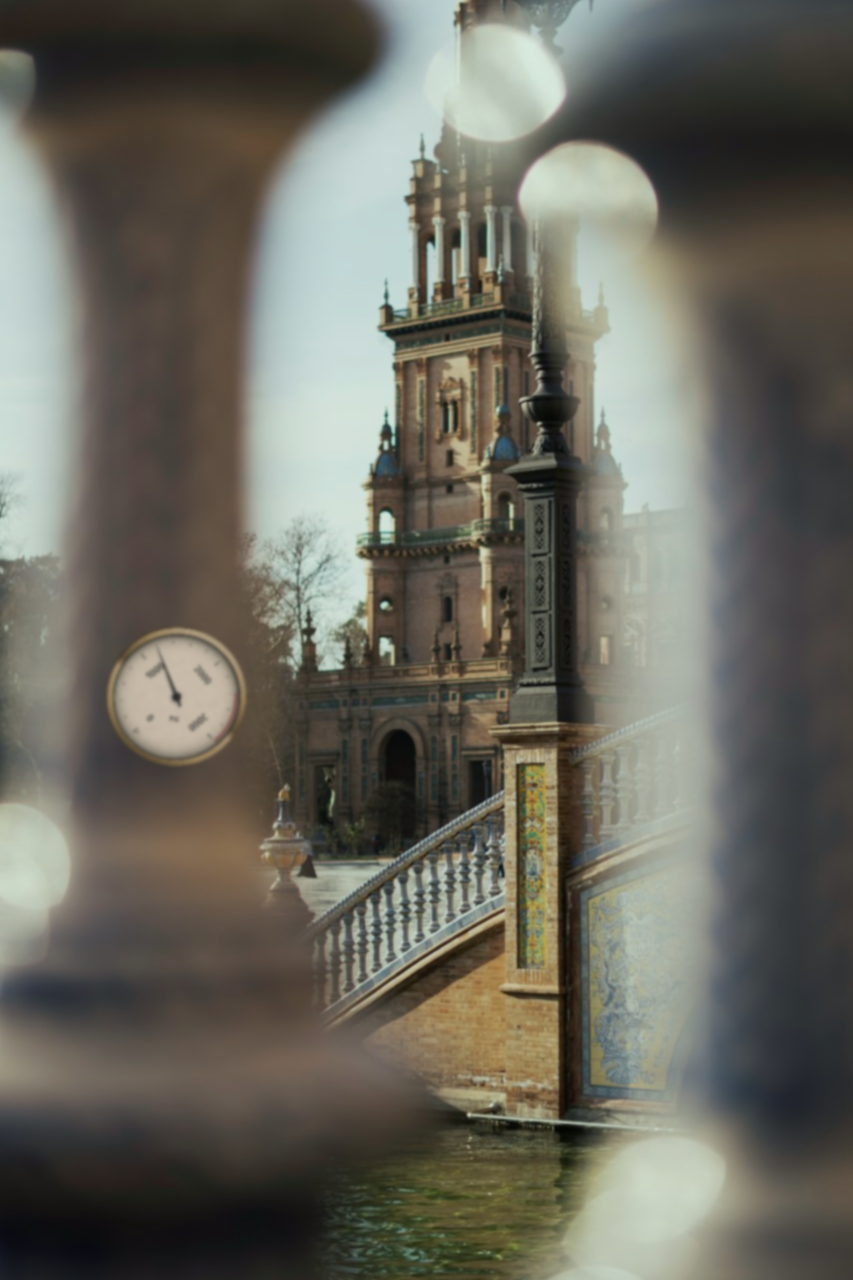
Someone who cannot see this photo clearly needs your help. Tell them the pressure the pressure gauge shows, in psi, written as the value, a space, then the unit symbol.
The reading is 1200 psi
